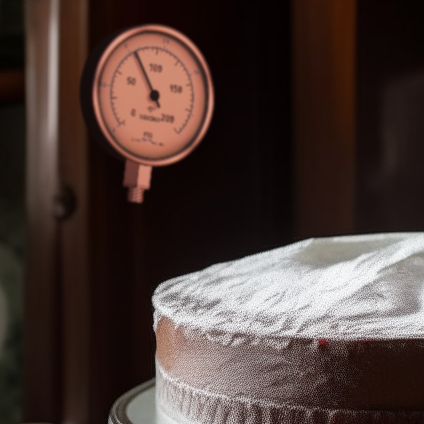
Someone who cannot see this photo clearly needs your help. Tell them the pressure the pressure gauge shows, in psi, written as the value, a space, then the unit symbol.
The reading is 75 psi
